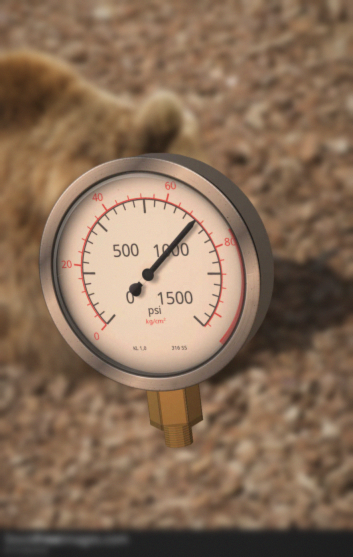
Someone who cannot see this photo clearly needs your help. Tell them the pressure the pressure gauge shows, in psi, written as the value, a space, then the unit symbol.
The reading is 1000 psi
